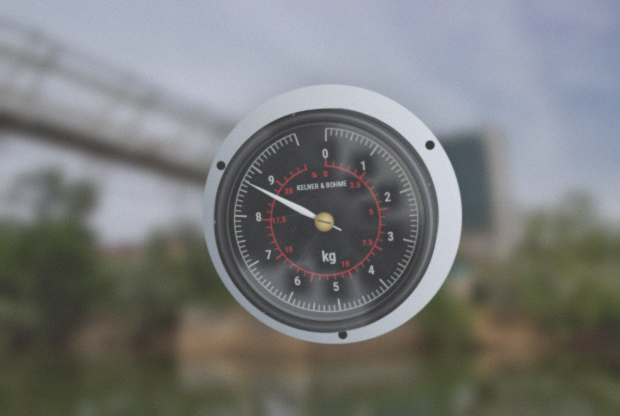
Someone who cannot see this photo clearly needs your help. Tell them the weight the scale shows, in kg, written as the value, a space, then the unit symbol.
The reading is 8.7 kg
